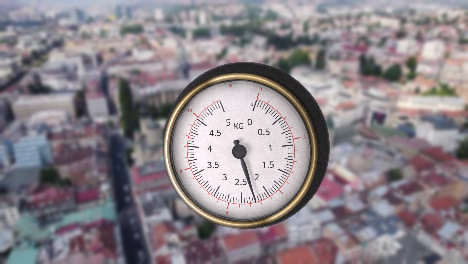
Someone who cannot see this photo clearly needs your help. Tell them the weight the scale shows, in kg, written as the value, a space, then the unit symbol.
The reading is 2.25 kg
